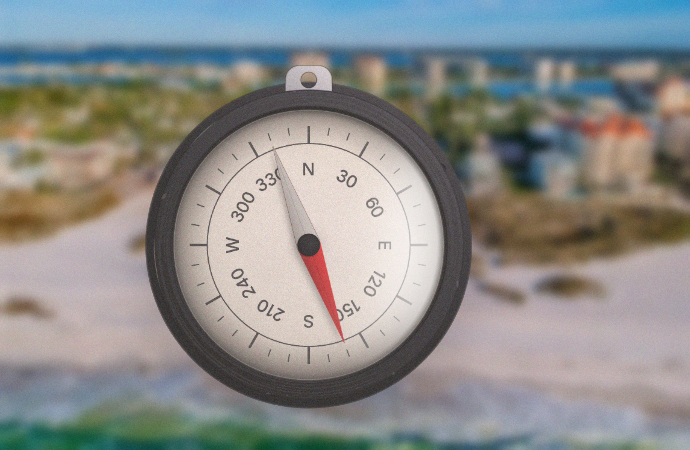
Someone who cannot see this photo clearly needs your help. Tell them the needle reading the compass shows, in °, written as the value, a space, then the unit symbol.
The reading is 160 °
